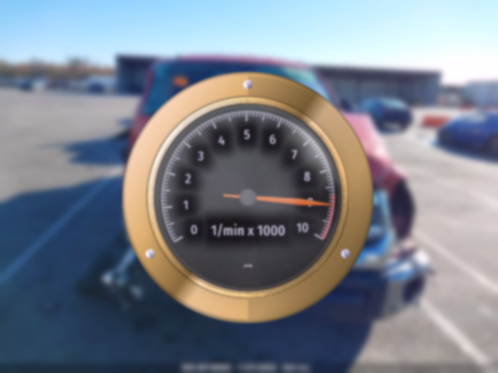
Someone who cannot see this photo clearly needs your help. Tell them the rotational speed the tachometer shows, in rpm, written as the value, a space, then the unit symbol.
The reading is 9000 rpm
